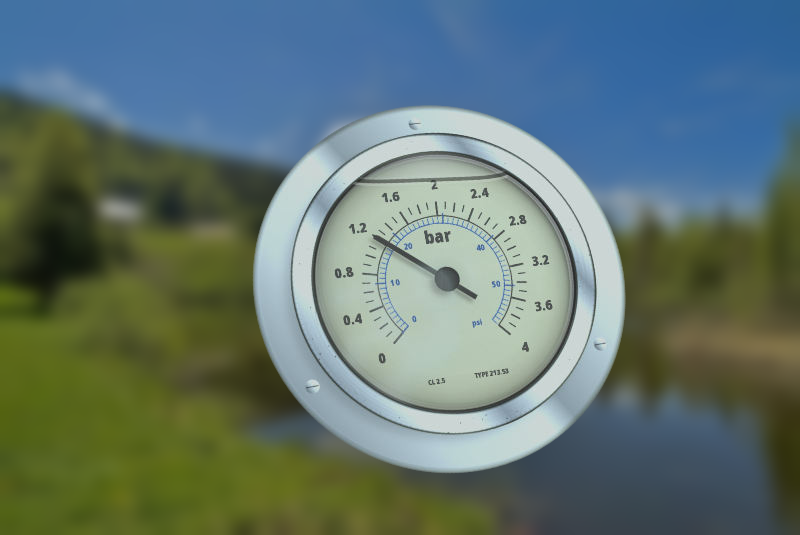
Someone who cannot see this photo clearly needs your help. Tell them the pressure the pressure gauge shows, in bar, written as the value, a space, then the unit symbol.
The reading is 1.2 bar
